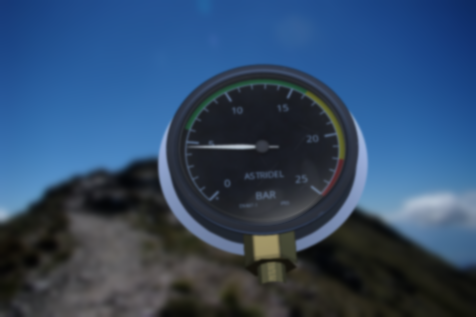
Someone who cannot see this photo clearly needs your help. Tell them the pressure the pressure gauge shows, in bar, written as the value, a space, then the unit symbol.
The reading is 4.5 bar
